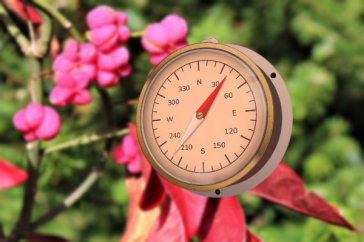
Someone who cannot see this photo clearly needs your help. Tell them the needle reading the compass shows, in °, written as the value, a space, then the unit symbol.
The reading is 40 °
